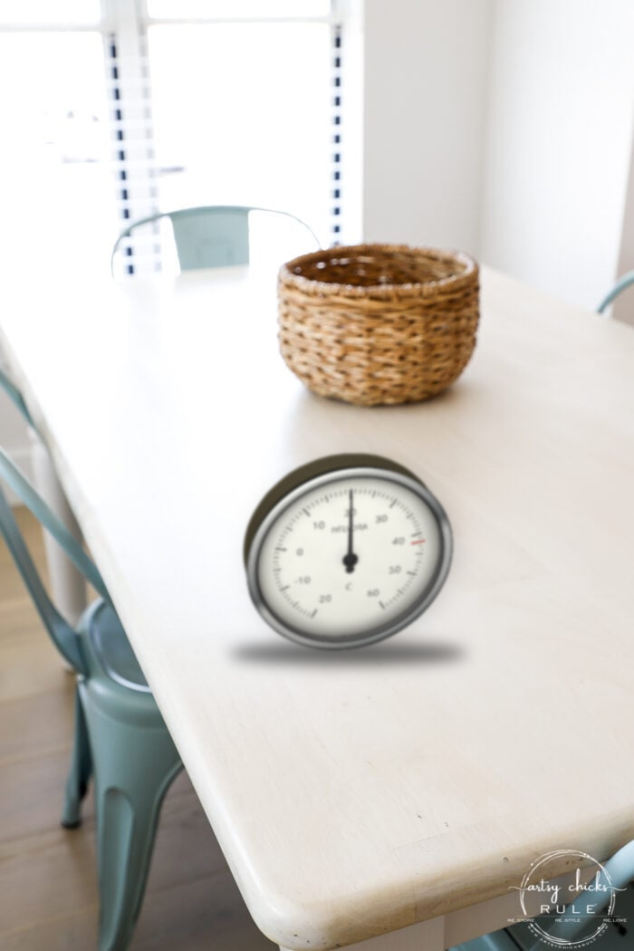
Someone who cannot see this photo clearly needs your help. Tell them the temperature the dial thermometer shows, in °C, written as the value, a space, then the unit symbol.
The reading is 20 °C
